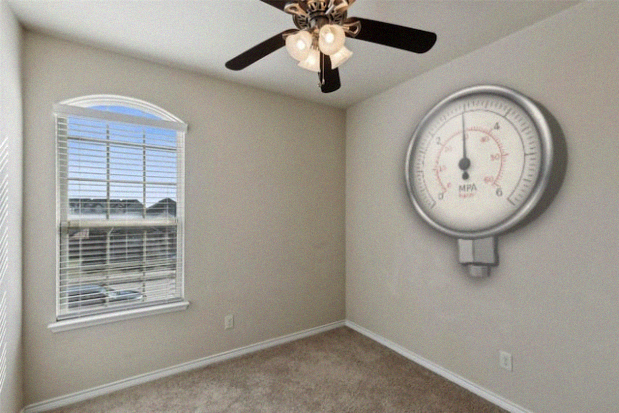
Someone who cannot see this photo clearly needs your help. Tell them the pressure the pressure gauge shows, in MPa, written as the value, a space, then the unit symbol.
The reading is 3 MPa
